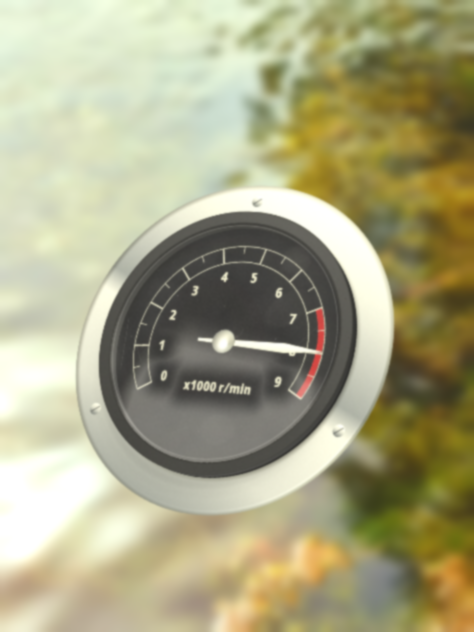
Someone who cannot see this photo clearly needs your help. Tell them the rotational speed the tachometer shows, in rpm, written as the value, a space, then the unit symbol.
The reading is 8000 rpm
